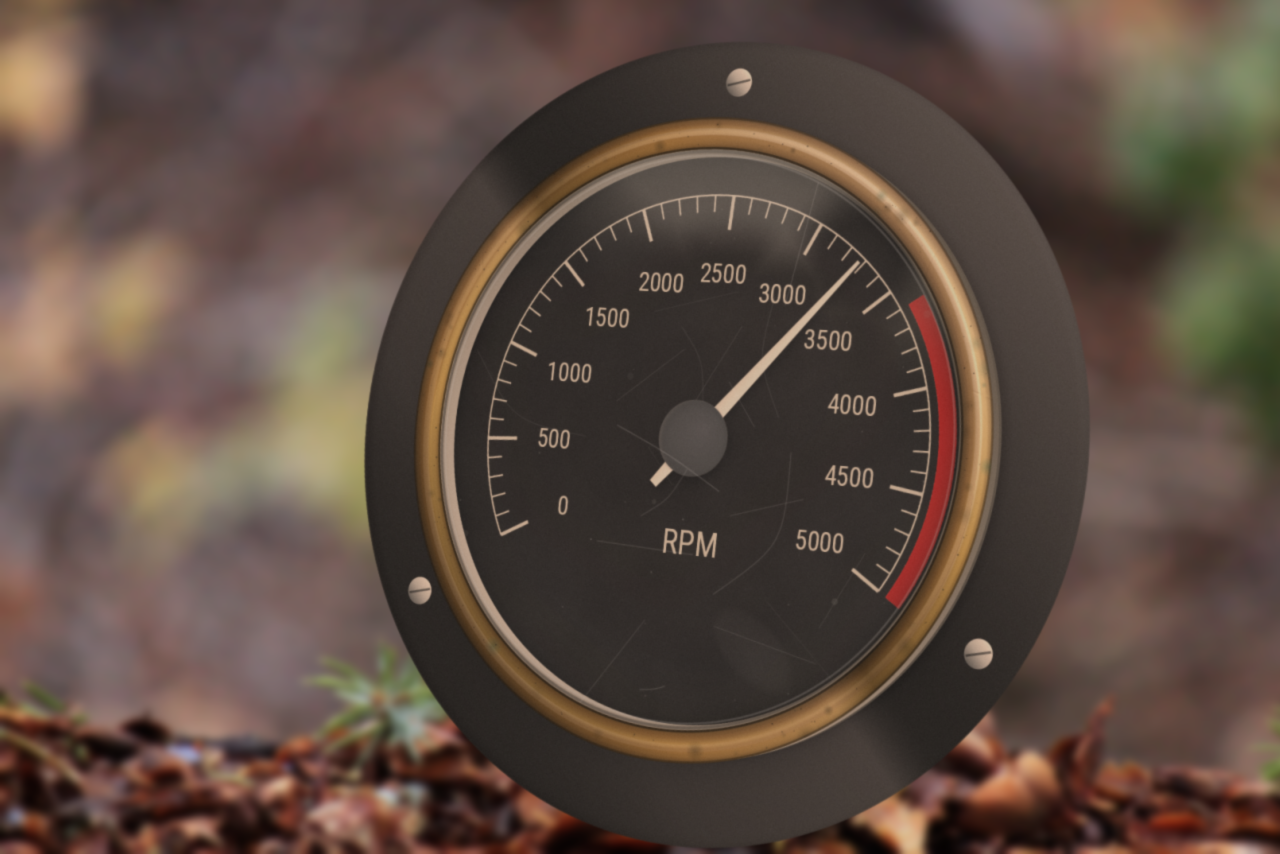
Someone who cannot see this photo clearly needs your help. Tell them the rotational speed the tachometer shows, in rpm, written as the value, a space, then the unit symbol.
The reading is 3300 rpm
